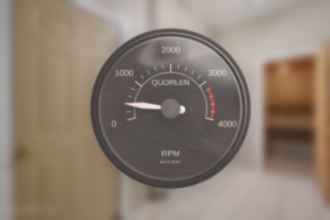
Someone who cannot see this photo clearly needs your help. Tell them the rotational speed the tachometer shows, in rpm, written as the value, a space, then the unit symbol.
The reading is 400 rpm
